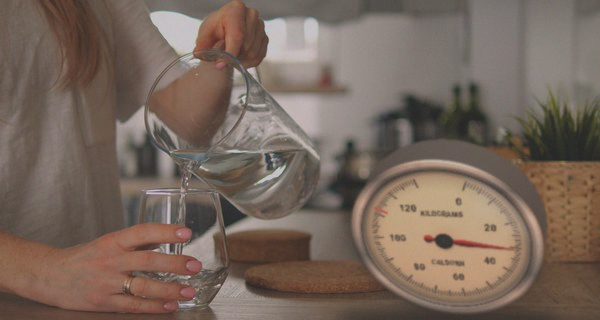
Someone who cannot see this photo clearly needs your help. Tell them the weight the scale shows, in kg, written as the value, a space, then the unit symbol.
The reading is 30 kg
